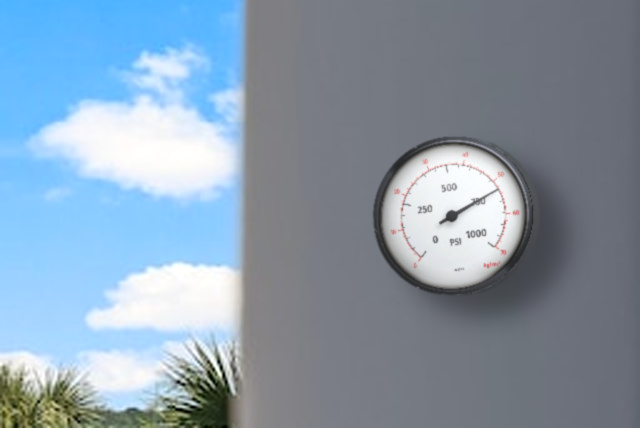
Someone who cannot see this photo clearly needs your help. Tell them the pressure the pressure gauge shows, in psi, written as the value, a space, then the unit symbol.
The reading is 750 psi
